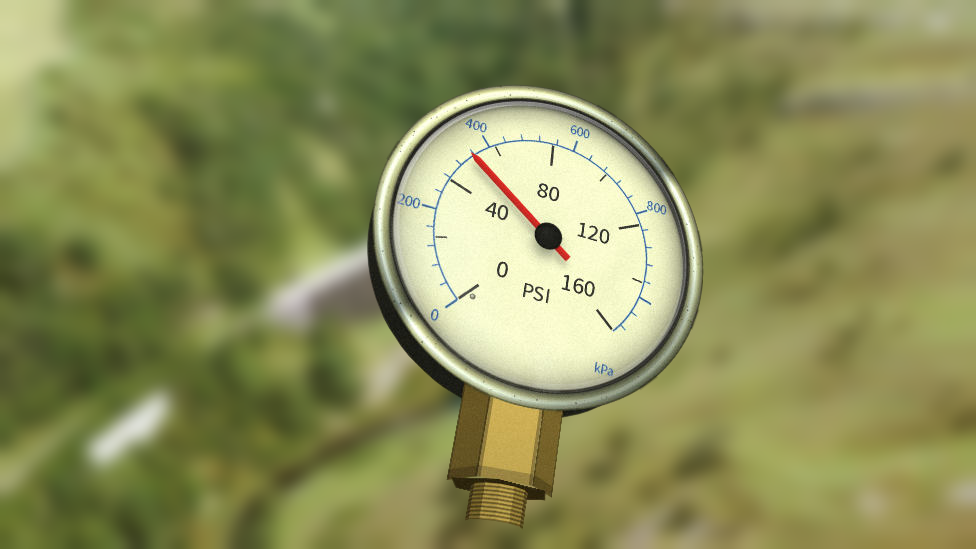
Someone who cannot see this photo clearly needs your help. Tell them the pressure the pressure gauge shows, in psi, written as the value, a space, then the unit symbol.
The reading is 50 psi
